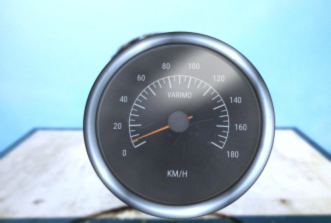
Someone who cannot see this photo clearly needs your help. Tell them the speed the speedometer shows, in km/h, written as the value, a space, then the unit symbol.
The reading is 5 km/h
